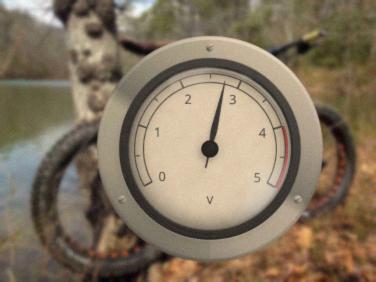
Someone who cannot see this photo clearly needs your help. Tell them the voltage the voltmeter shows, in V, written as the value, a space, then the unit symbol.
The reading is 2.75 V
